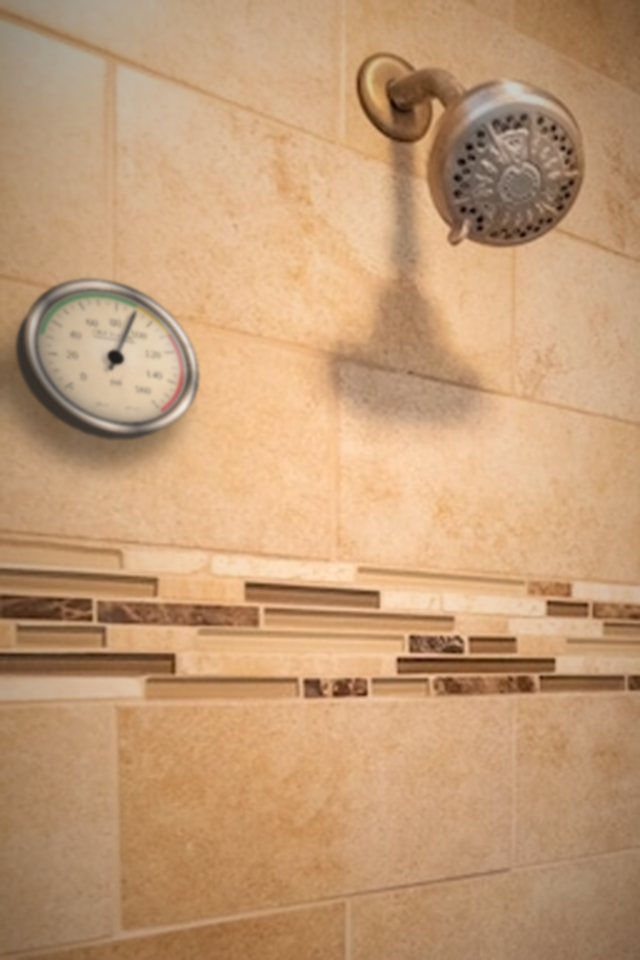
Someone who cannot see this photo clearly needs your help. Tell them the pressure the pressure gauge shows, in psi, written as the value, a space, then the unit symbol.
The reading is 90 psi
